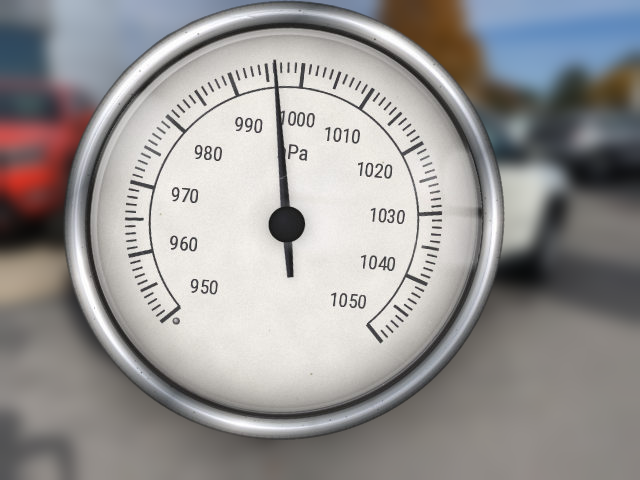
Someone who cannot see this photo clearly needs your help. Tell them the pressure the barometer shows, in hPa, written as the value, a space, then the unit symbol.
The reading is 996 hPa
